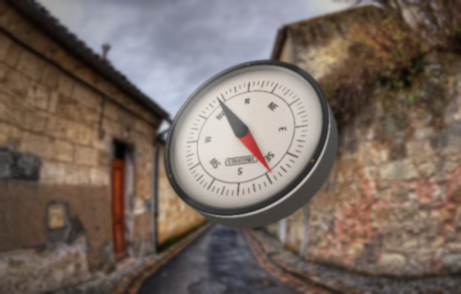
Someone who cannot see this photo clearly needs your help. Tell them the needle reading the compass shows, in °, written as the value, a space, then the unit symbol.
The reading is 145 °
